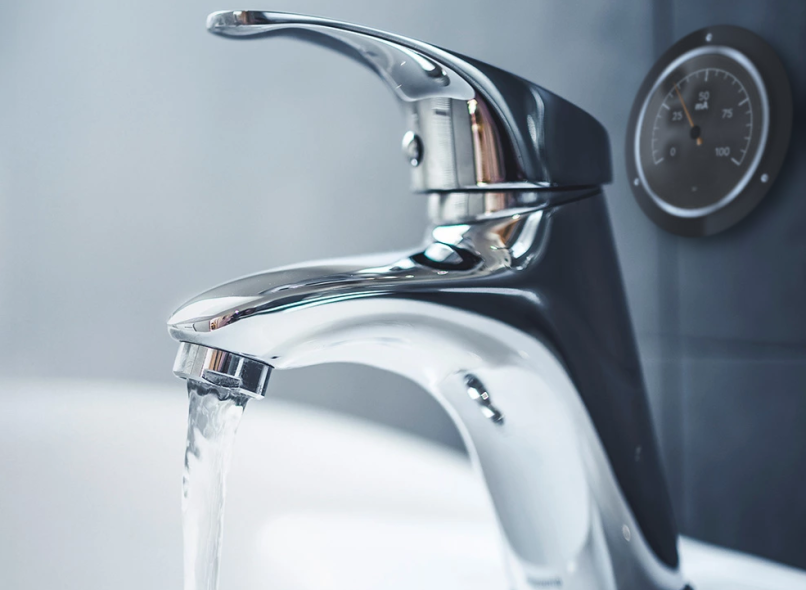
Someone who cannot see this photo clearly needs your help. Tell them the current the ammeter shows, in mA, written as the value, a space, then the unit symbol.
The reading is 35 mA
